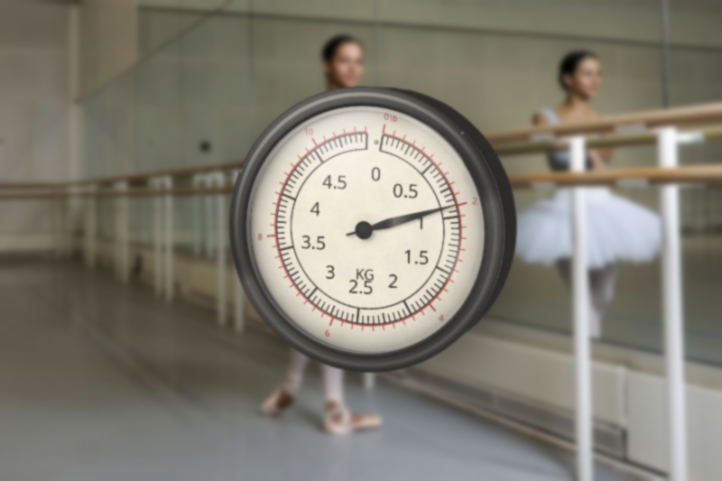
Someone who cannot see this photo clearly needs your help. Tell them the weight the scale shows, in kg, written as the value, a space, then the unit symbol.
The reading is 0.9 kg
